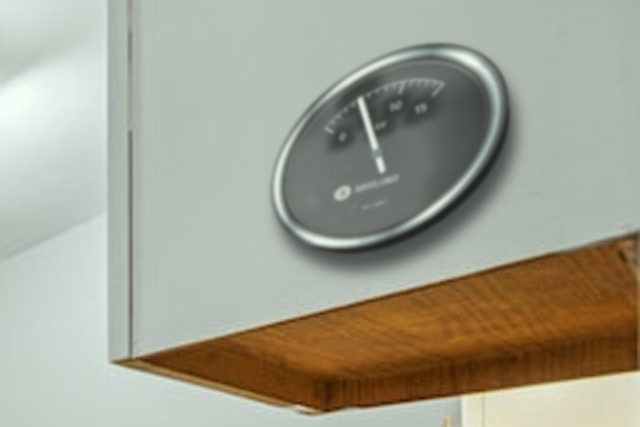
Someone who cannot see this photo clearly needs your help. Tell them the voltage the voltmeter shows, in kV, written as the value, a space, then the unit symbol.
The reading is 5 kV
